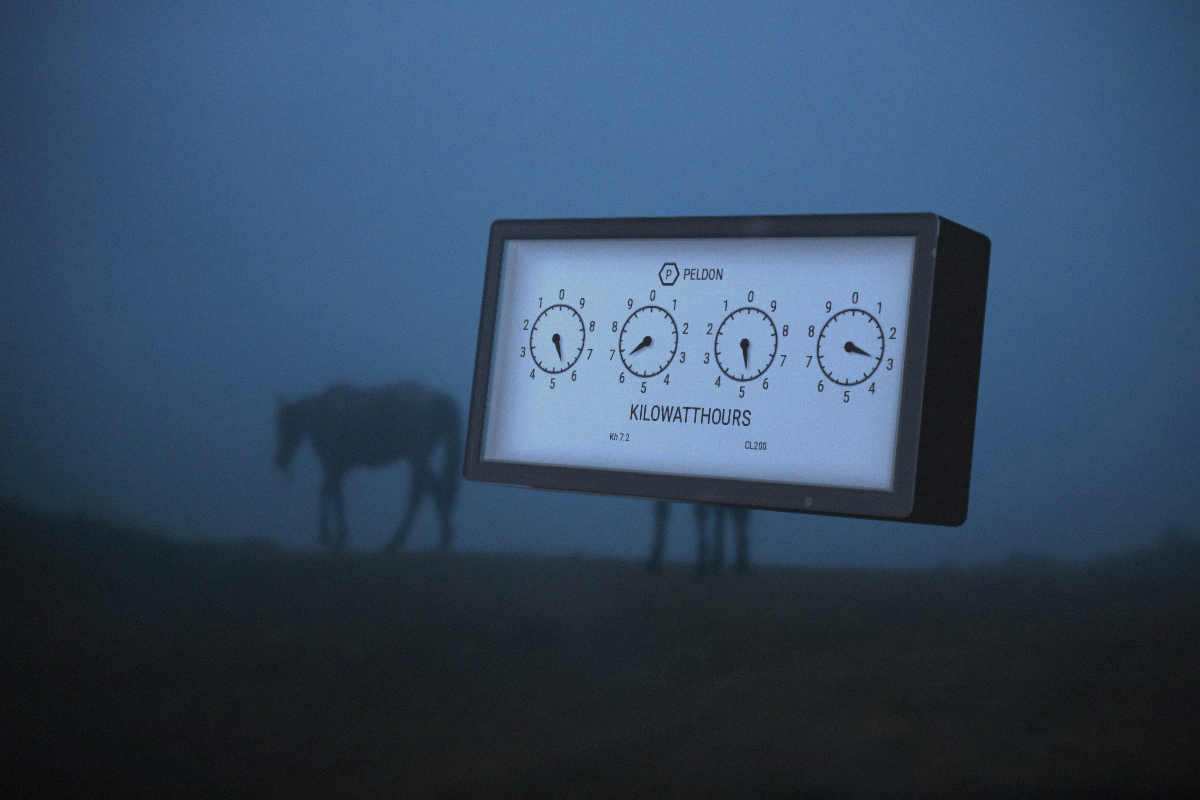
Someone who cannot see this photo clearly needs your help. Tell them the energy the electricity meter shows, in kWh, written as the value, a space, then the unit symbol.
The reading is 5653 kWh
